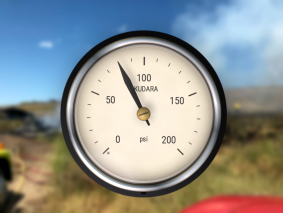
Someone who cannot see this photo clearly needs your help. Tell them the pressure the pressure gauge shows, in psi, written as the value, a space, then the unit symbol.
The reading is 80 psi
